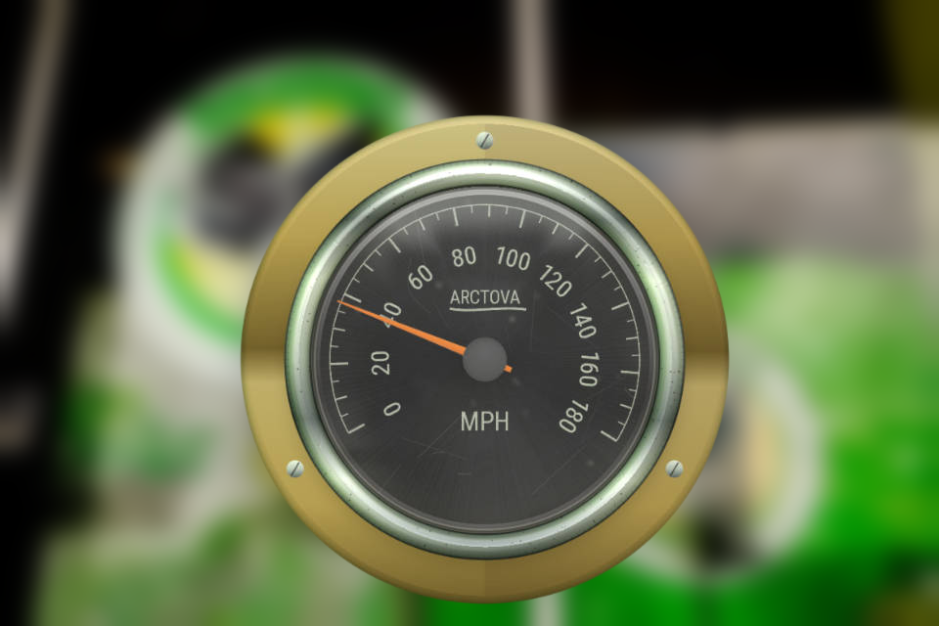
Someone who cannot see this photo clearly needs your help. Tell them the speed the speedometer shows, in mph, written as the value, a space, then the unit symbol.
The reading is 37.5 mph
